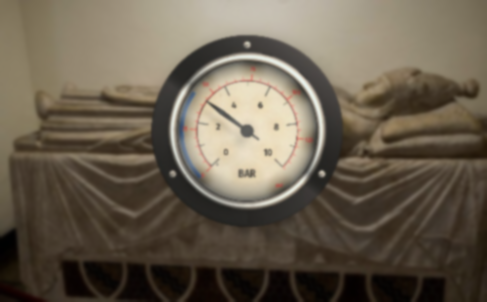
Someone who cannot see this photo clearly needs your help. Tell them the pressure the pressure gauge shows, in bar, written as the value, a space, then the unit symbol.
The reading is 3 bar
